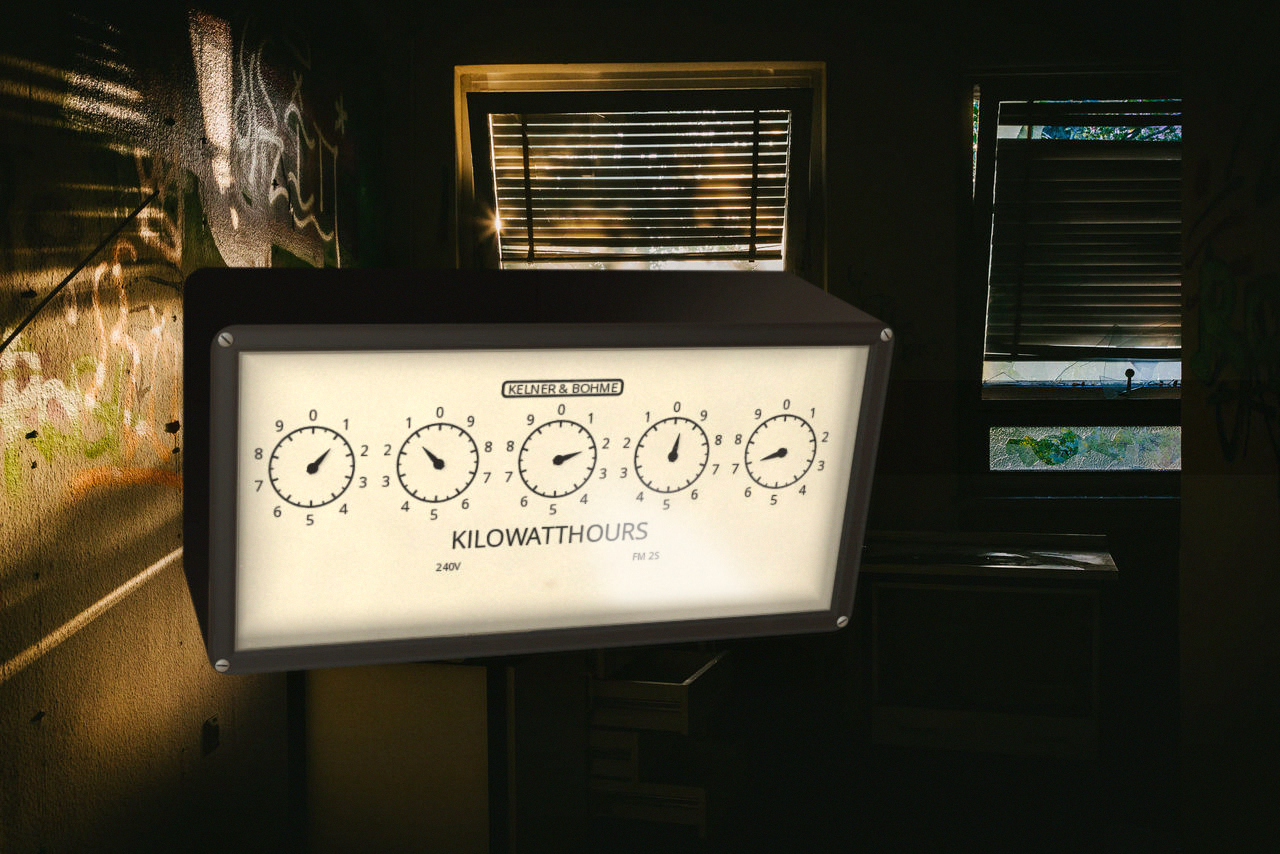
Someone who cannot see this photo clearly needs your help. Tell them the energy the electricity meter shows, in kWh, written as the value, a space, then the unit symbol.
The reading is 11197 kWh
